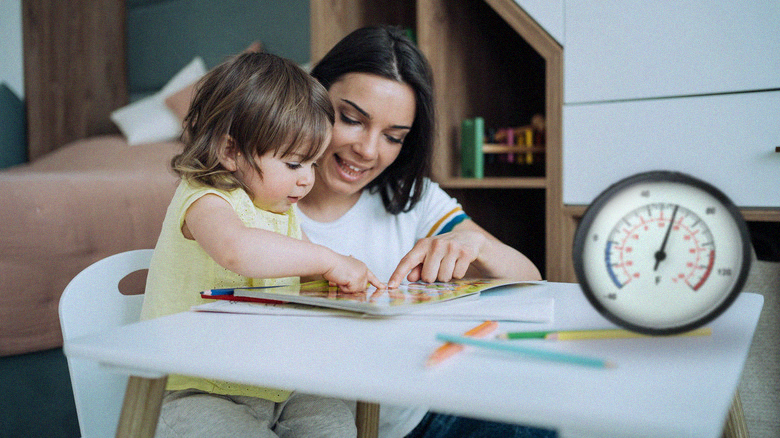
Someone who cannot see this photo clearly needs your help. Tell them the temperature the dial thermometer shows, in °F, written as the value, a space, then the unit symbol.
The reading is 60 °F
